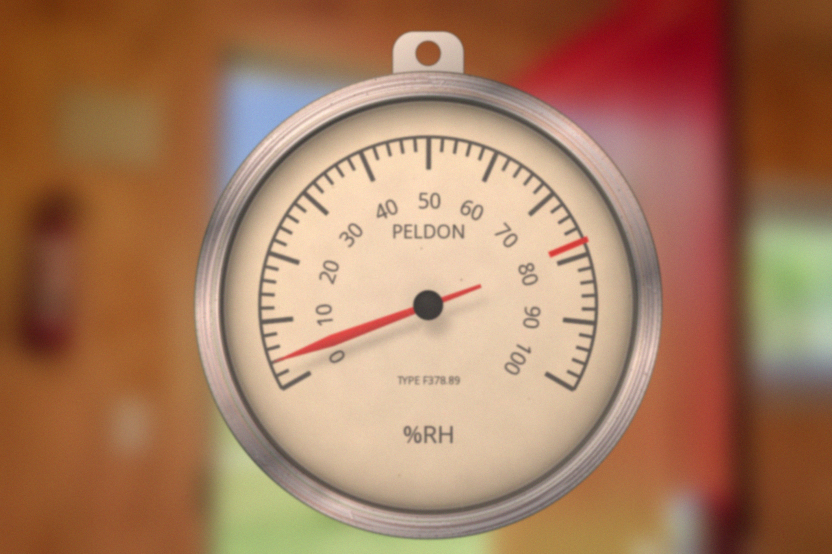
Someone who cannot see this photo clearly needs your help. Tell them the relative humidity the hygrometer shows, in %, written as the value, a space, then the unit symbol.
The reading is 4 %
